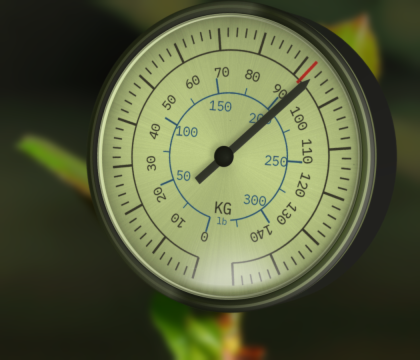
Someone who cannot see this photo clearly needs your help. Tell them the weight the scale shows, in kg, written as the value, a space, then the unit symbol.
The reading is 94 kg
